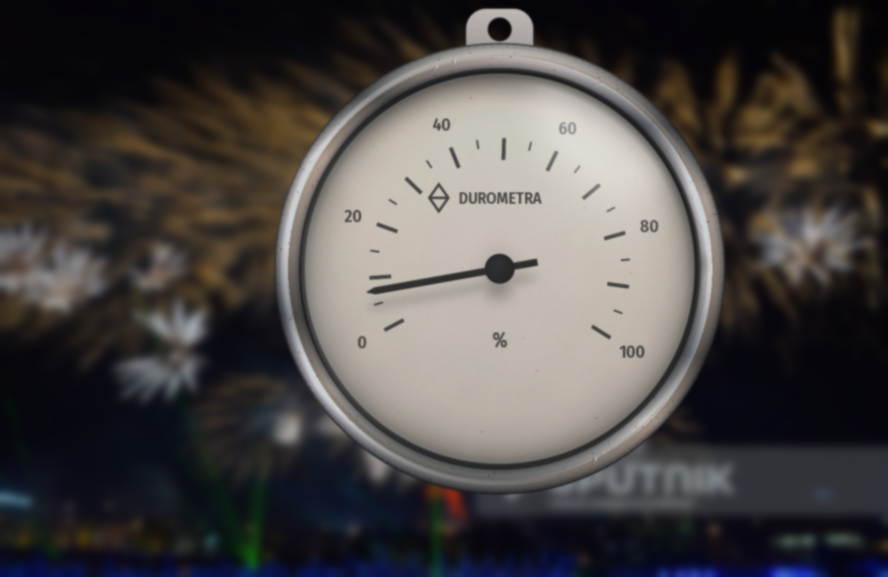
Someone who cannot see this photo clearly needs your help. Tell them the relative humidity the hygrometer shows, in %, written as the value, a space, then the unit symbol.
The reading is 7.5 %
